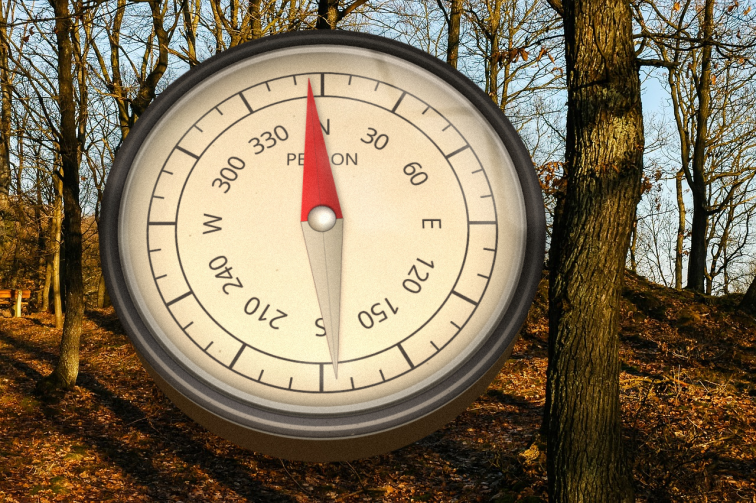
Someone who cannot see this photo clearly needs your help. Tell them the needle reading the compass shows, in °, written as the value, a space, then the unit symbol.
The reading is 355 °
